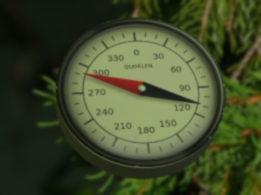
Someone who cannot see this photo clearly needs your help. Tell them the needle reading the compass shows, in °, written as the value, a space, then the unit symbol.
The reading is 290 °
